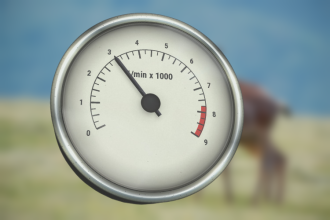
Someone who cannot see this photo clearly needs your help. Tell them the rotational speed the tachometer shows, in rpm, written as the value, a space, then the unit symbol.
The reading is 3000 rpm
